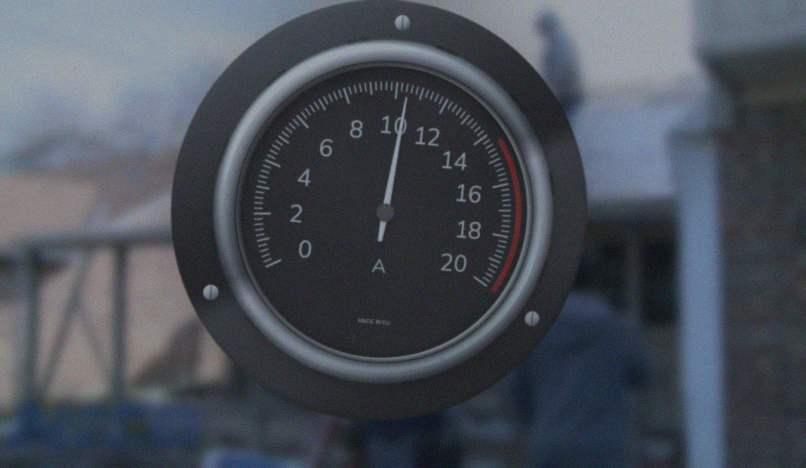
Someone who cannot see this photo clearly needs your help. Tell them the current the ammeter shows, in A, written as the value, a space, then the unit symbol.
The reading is 10.4 A
